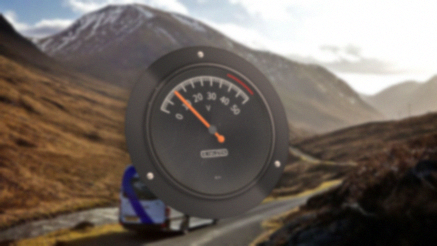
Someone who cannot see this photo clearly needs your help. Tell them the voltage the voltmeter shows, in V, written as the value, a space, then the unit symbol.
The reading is 10 V
